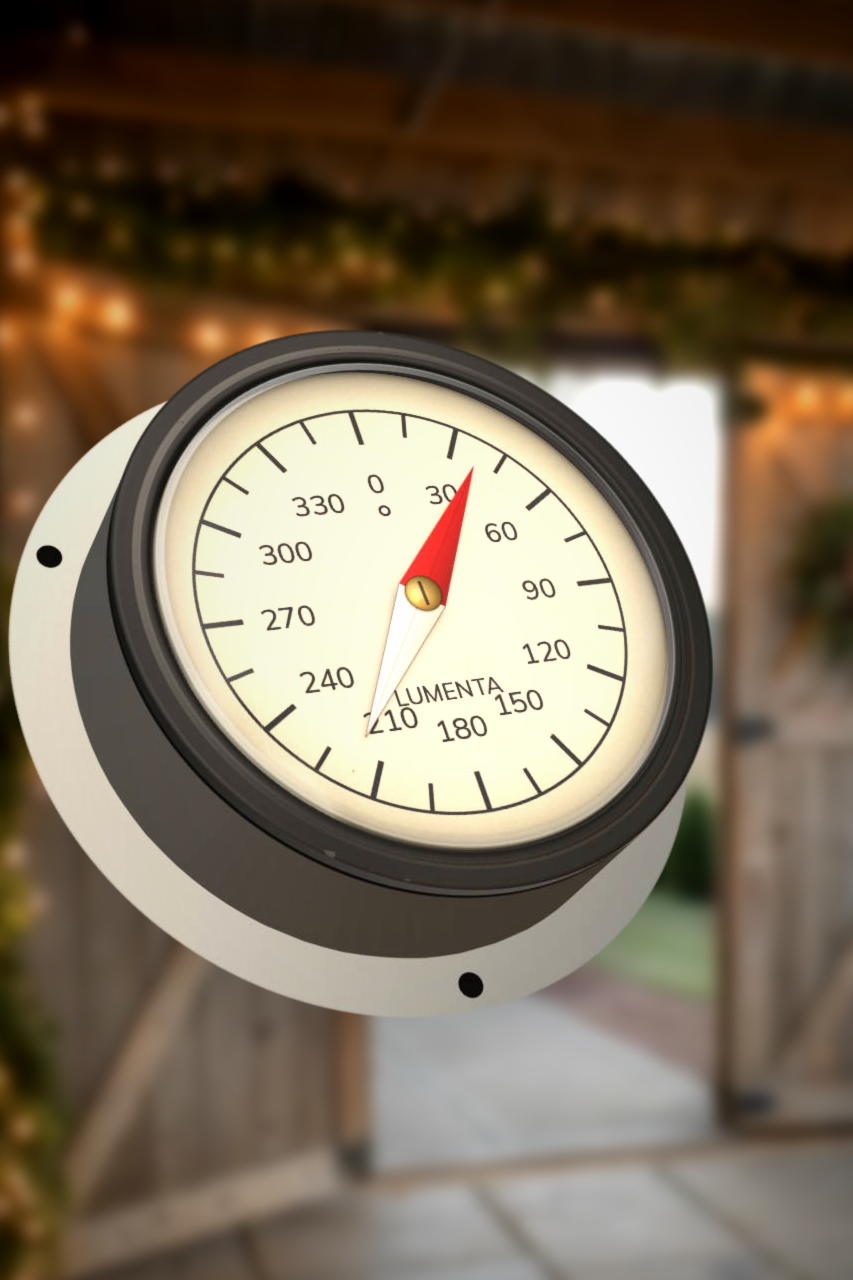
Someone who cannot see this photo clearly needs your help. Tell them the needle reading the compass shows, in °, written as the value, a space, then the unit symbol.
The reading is 37.5 °
